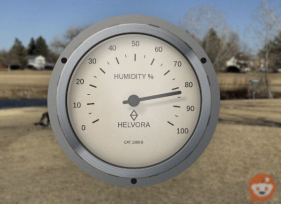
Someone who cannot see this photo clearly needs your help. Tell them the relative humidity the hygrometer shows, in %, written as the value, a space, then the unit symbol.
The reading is 82.5 %
